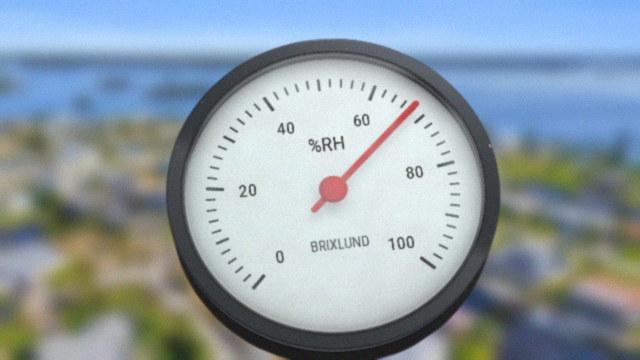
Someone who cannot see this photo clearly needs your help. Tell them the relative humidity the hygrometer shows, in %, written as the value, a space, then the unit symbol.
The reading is 68 %
